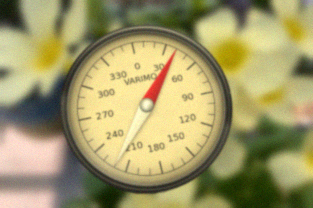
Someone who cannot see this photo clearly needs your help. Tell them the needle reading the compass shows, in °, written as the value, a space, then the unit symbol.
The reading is 40 °
